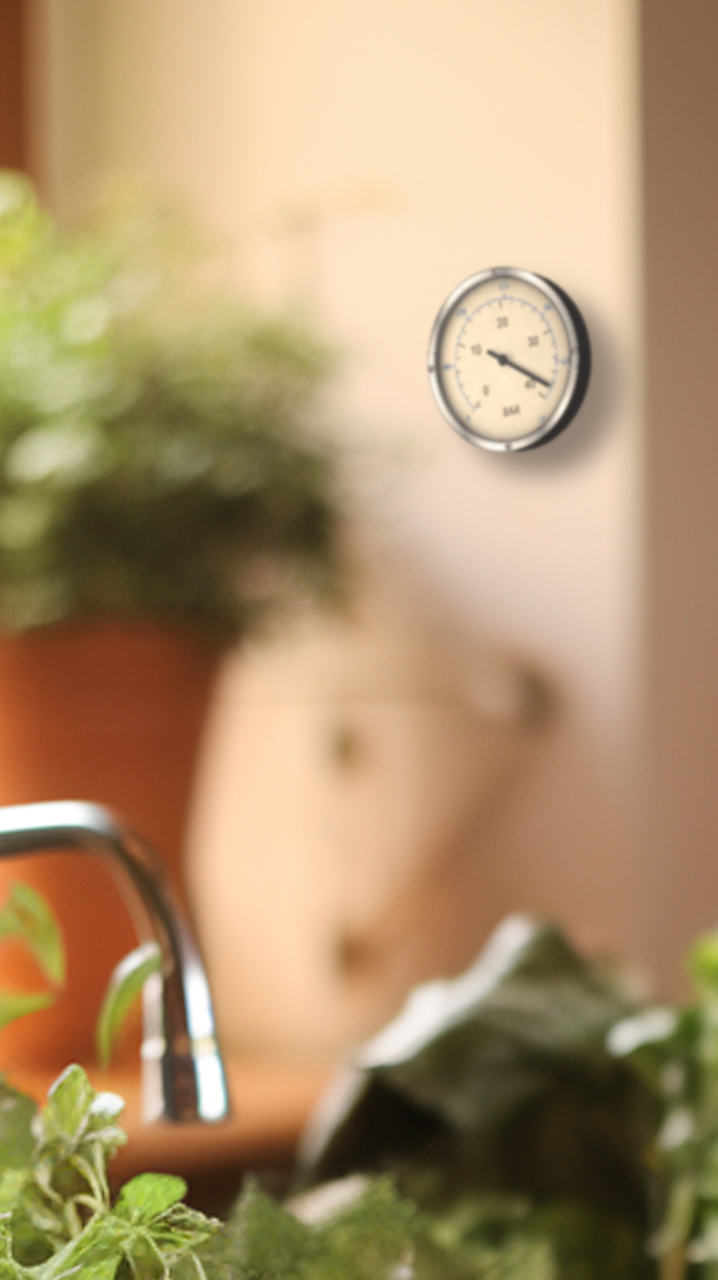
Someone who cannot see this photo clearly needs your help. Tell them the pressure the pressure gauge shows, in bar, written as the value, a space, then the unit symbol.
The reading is 38 bar
